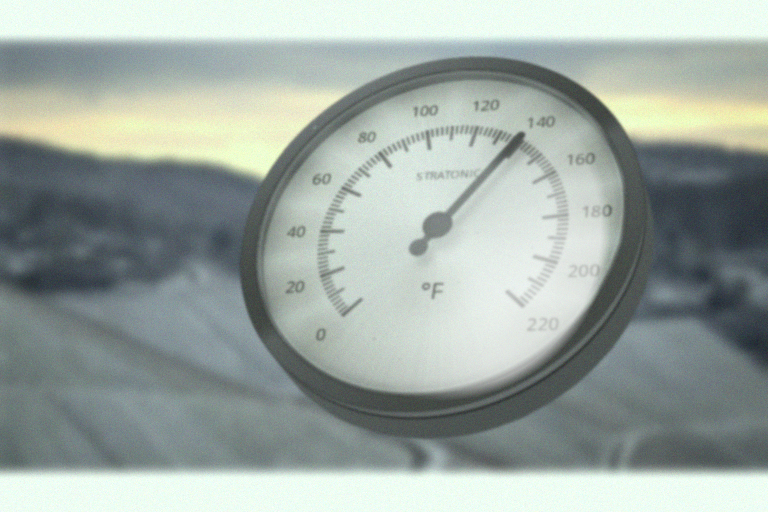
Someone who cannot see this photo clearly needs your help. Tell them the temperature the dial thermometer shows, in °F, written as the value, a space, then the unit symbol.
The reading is 140 °F
